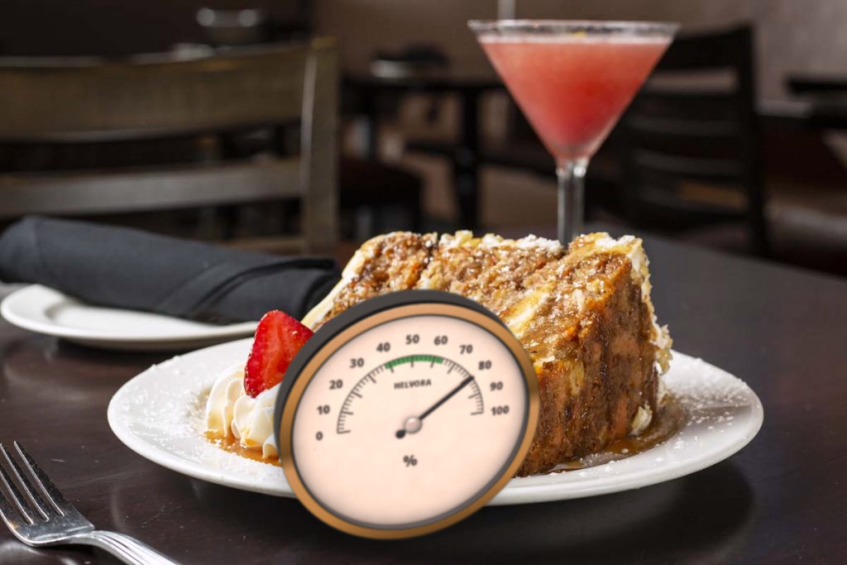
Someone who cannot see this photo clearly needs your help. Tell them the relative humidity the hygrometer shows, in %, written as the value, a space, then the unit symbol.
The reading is 80 %
